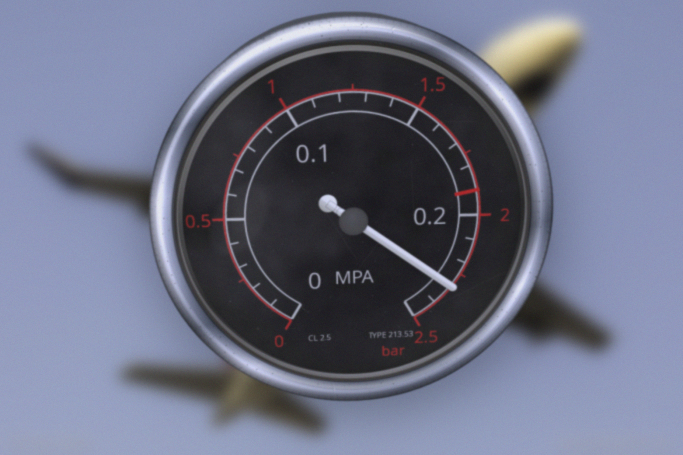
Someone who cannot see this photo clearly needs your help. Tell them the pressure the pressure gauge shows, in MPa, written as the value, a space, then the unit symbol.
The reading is 0.23 MPa
